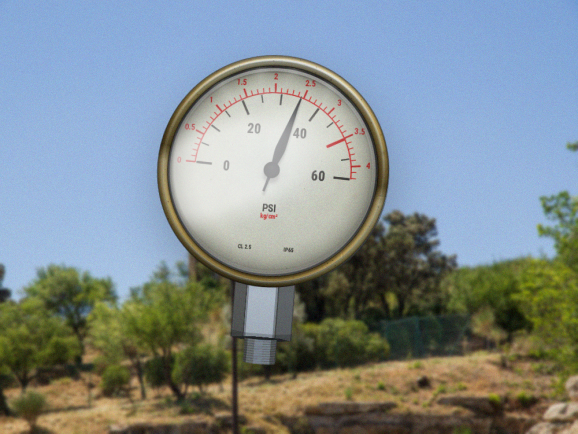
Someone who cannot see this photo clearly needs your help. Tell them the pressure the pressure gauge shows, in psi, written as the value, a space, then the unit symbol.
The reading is 35 psi
